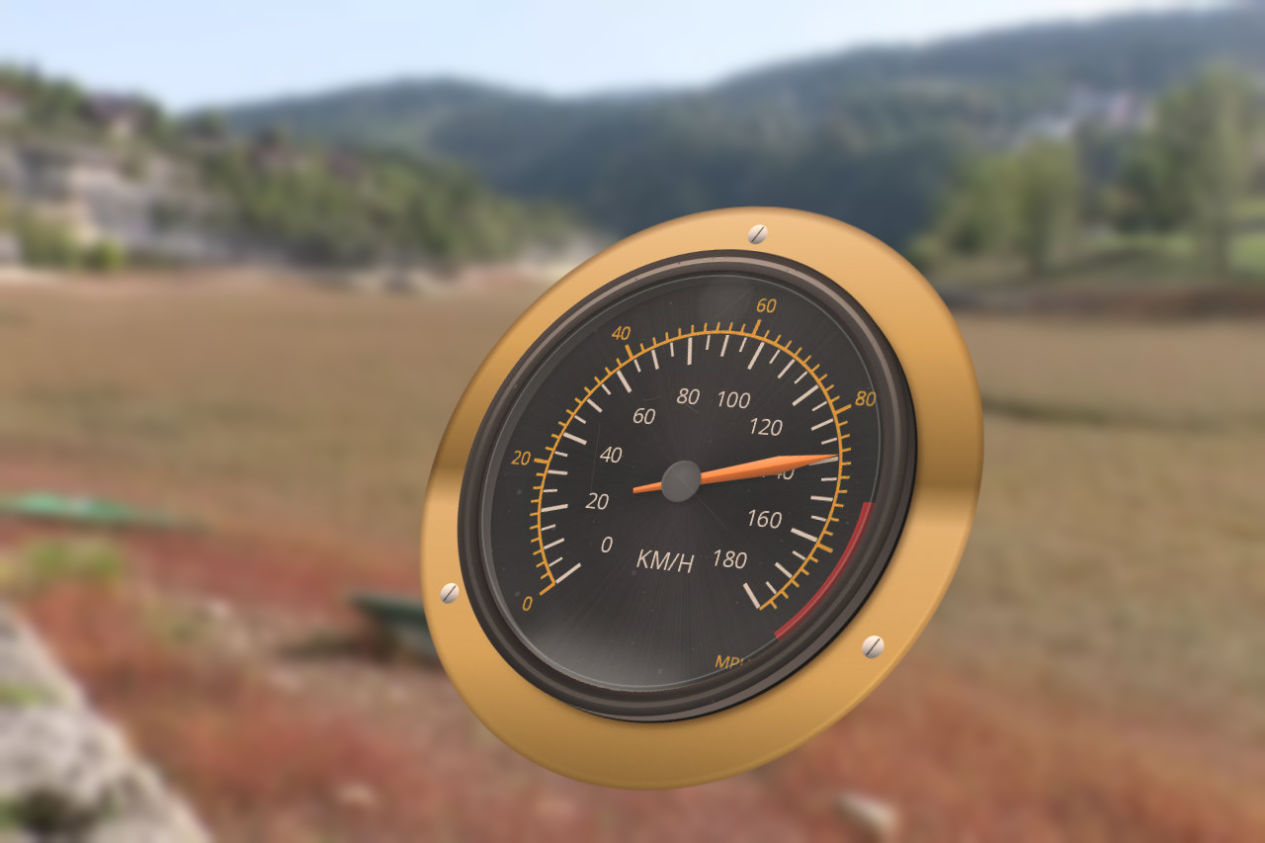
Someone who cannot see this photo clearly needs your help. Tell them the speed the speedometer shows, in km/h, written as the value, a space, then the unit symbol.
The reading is 140 km/h
